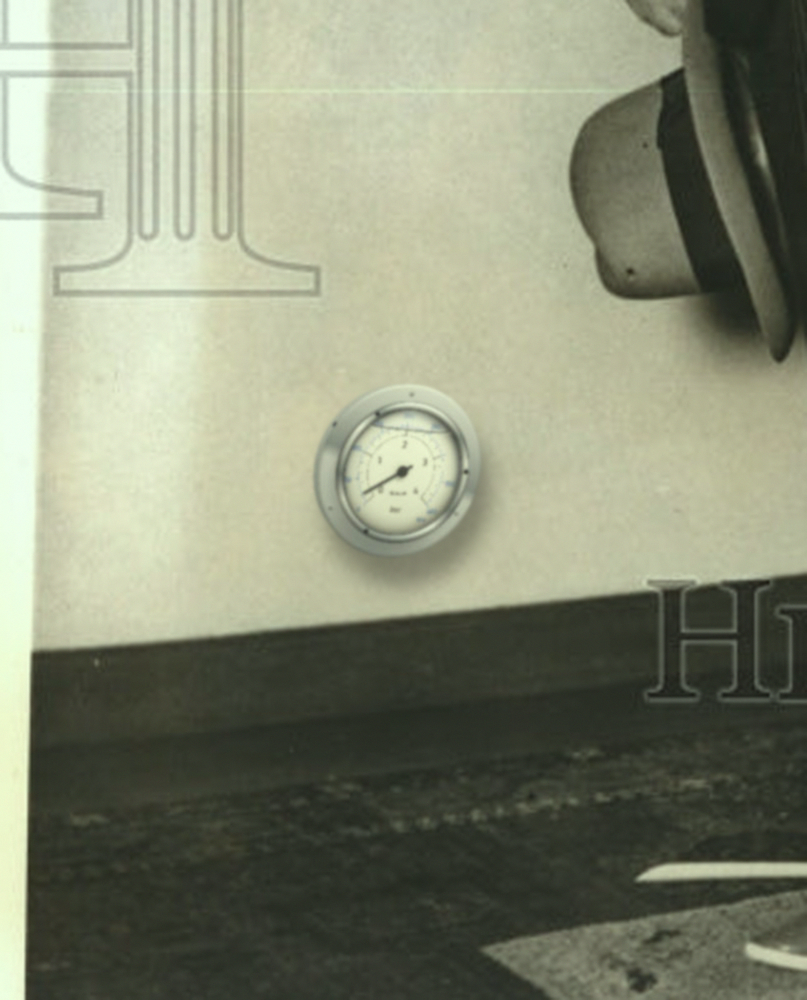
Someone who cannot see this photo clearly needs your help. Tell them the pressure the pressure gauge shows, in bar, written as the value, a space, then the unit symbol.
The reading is 0.2 bar
